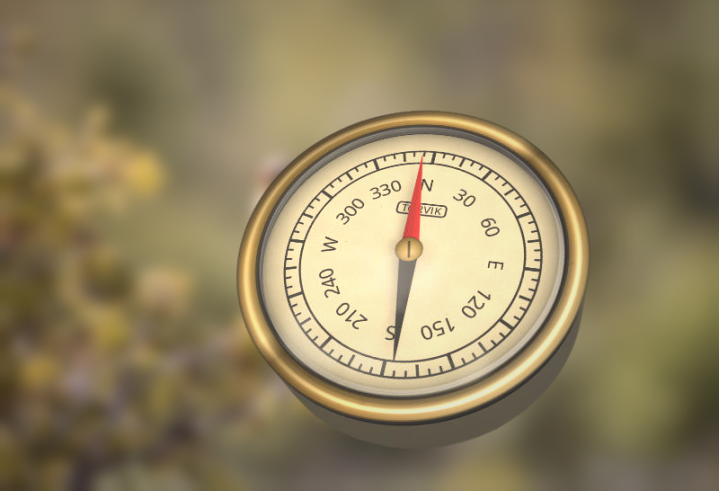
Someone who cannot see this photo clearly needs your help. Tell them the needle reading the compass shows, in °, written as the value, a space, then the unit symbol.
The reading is 355 °
